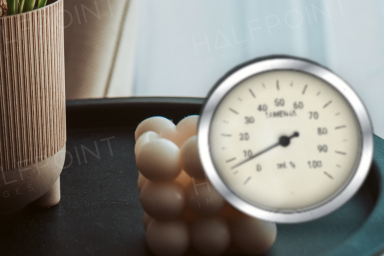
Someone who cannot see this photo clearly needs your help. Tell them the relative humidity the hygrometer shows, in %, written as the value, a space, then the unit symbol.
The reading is 7.5 %
